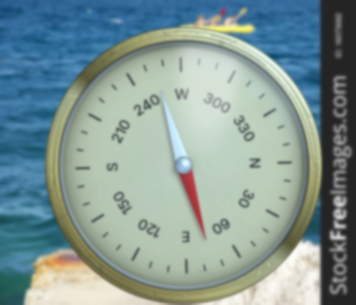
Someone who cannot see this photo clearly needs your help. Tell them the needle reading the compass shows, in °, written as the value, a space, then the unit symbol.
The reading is 75 °
